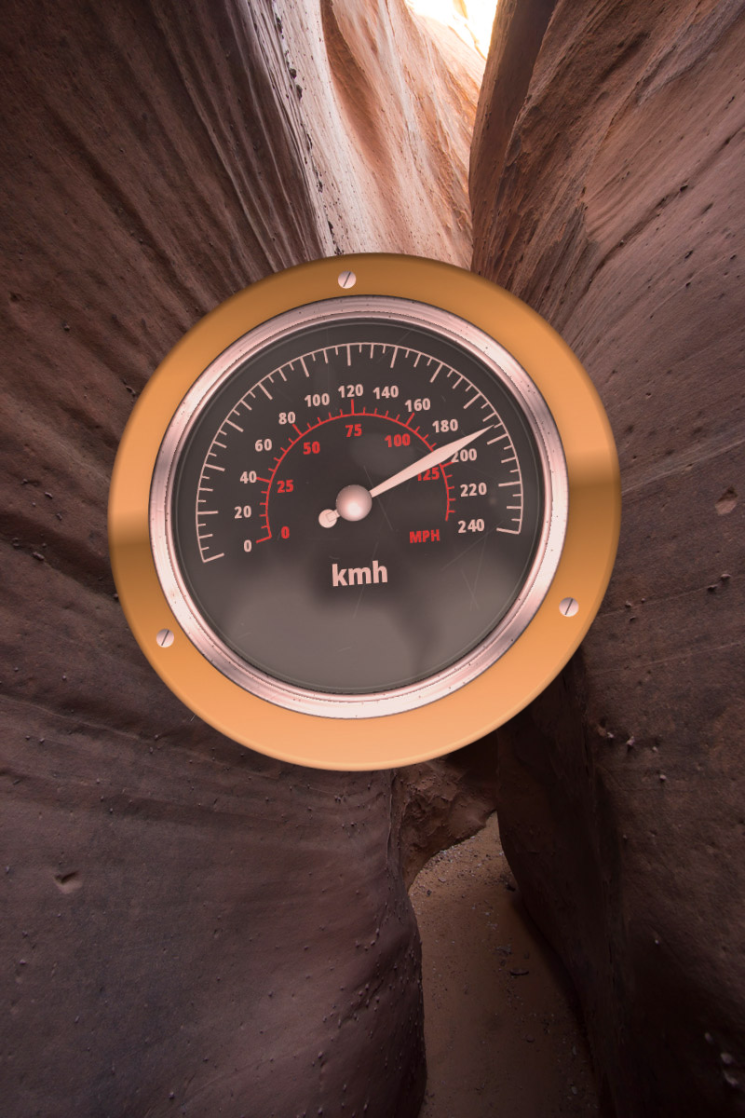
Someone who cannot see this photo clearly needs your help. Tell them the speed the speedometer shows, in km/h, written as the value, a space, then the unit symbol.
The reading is 195 km/h
